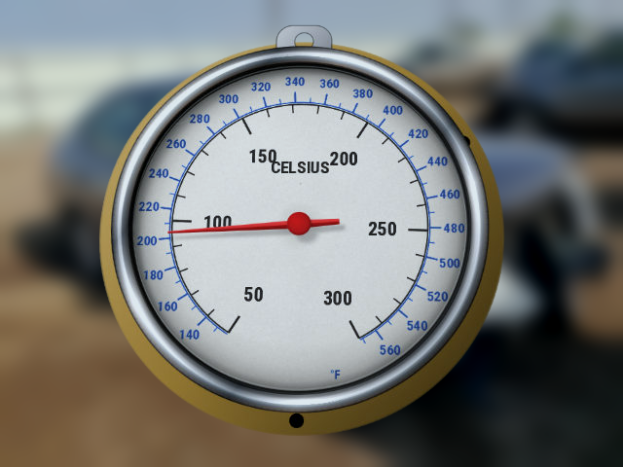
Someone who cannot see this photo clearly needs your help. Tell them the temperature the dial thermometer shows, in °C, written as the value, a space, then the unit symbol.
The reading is 95 °C
